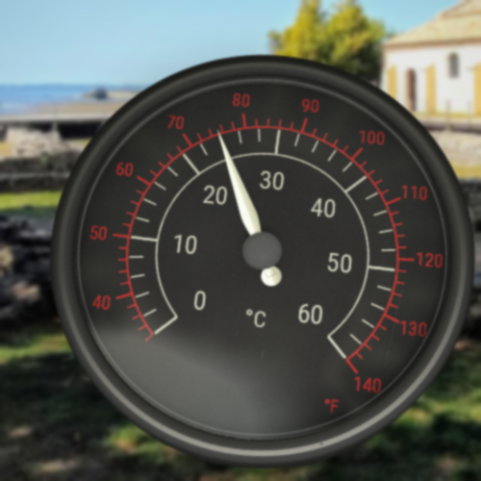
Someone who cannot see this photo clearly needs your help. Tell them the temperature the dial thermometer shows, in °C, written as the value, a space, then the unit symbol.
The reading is 24 °C
